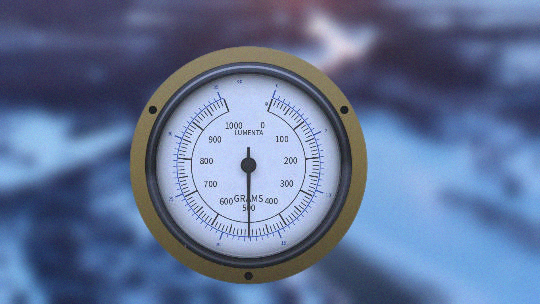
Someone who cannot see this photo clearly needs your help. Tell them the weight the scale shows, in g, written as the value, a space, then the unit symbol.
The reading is 500 g
